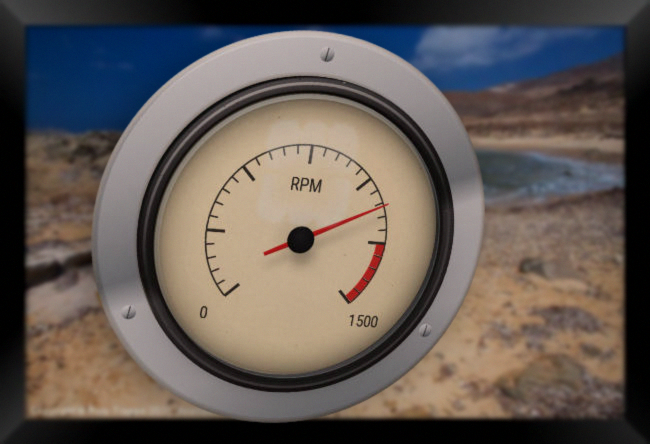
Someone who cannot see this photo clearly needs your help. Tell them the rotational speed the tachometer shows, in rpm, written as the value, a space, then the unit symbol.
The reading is 1100 rpm
